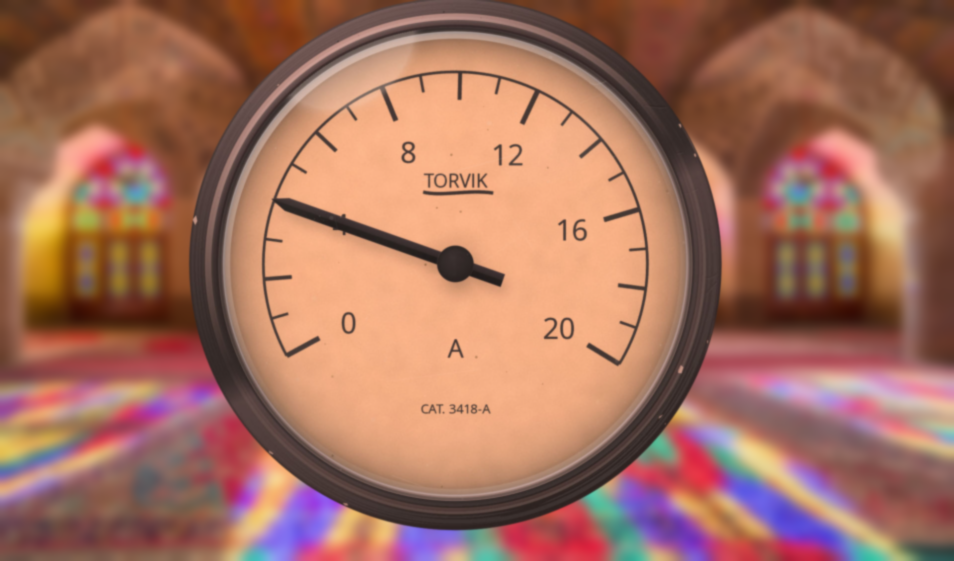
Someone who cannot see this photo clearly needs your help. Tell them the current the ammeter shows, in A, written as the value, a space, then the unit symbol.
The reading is 4 A
